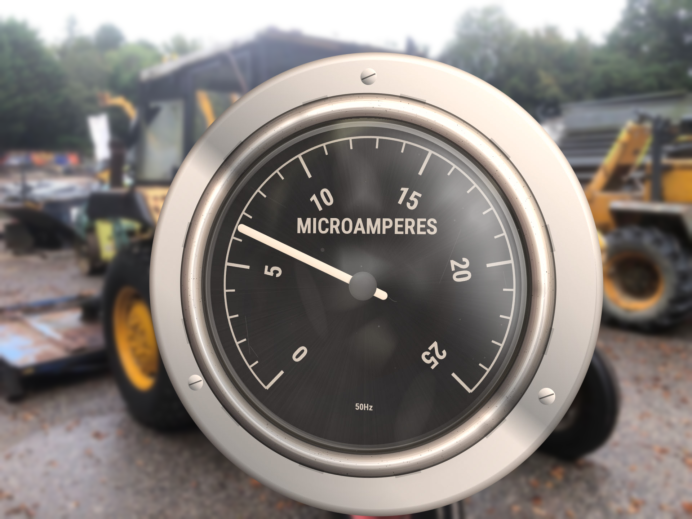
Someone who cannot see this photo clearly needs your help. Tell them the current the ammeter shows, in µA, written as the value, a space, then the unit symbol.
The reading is 6.5 µA
